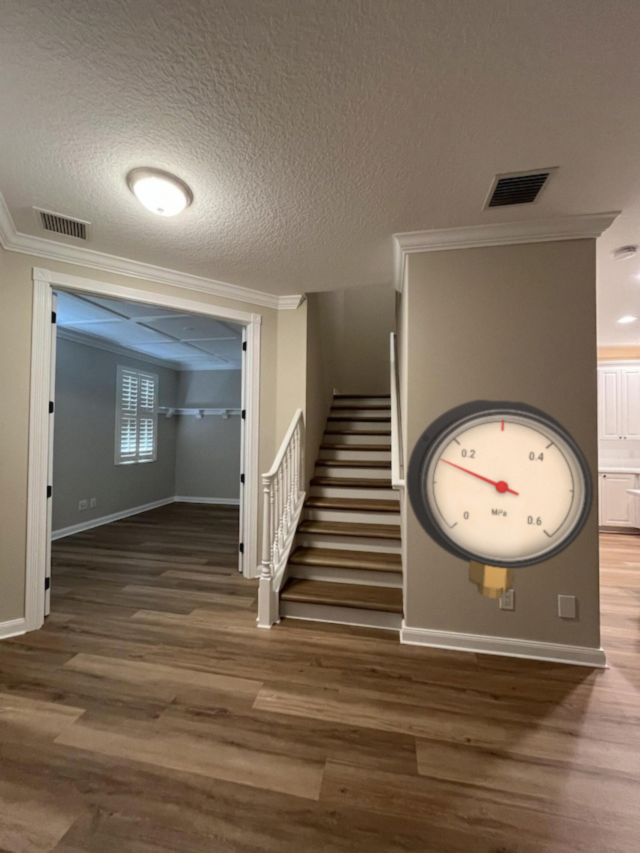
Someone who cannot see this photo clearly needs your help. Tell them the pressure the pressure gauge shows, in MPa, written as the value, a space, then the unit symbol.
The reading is 0.15 MPa
